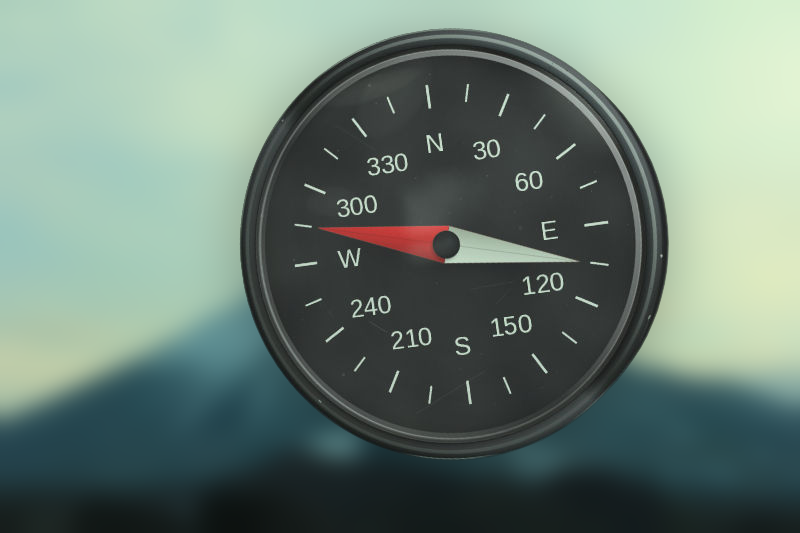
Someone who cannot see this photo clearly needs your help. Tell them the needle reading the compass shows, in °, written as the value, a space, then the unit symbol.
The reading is 285 °
